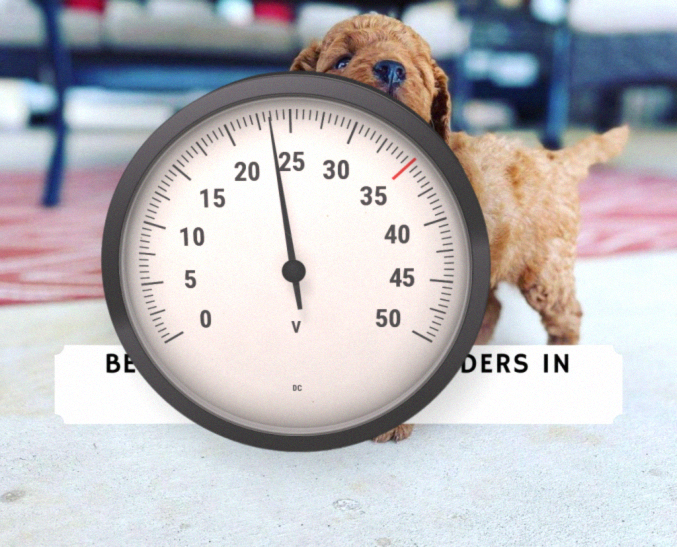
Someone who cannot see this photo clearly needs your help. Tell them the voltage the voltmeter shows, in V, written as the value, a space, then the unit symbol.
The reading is 23.5 V
